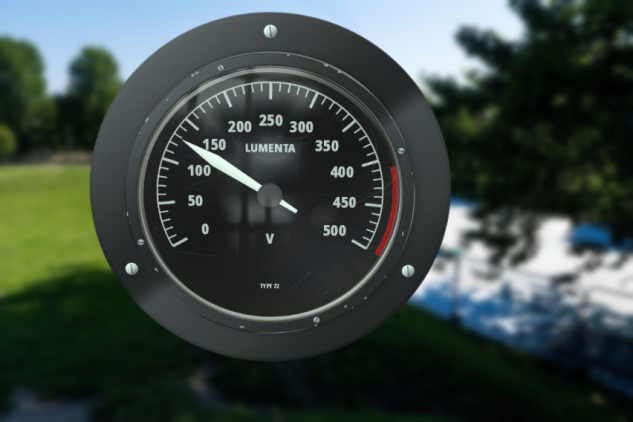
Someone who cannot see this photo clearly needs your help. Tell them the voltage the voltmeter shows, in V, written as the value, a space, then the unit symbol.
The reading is 130 V
